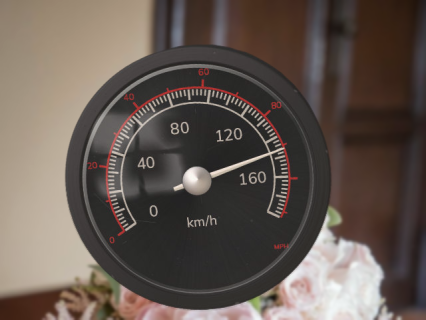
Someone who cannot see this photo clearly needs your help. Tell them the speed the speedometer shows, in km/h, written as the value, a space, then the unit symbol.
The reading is 146 km/h
